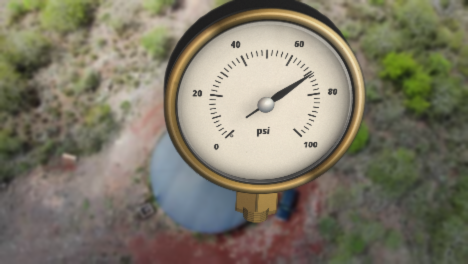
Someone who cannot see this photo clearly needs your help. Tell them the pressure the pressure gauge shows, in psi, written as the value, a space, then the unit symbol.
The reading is 70 psi
